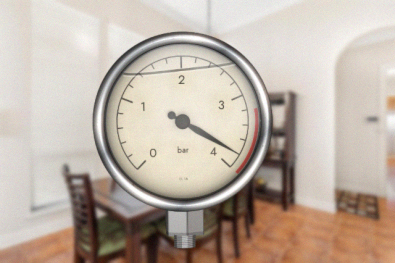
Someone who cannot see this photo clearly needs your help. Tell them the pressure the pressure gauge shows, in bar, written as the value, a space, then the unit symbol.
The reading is 3.8 bar
